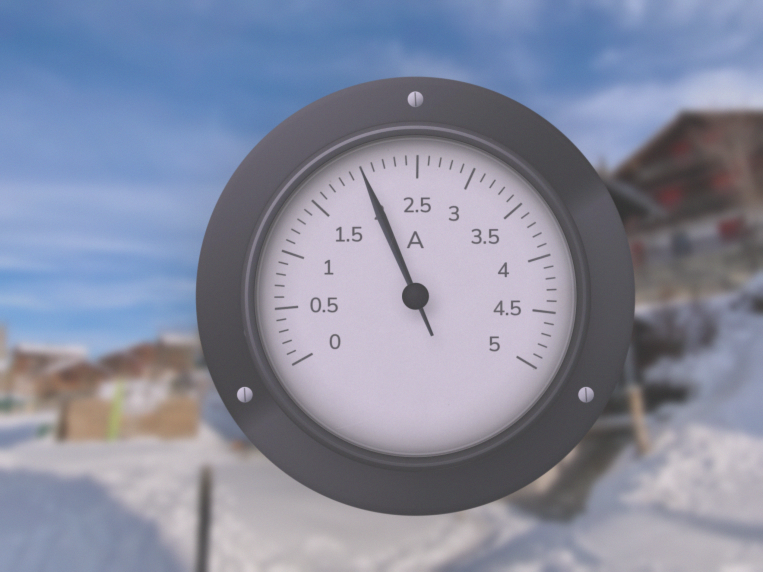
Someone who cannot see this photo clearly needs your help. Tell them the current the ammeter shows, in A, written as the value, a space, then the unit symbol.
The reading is 2 A
